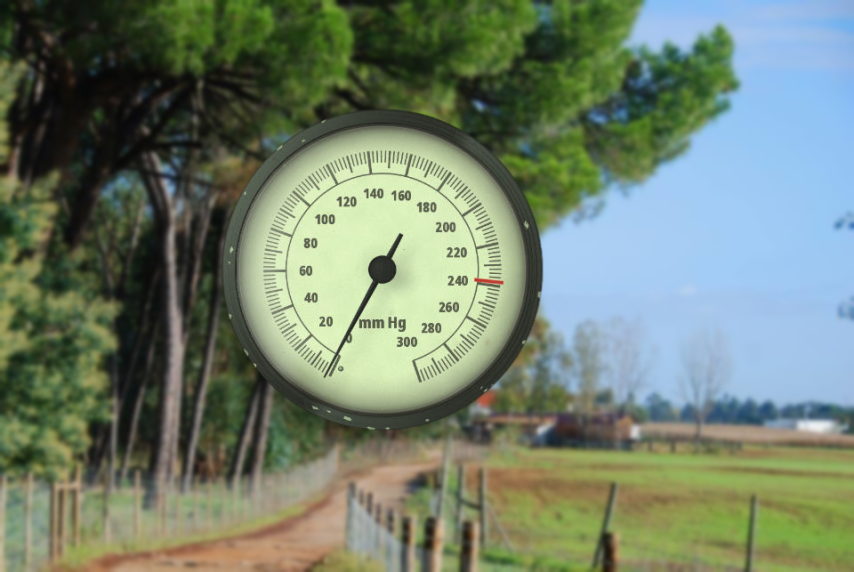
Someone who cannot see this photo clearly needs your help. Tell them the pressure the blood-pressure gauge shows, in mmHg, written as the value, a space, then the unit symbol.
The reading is 2 mmHg
